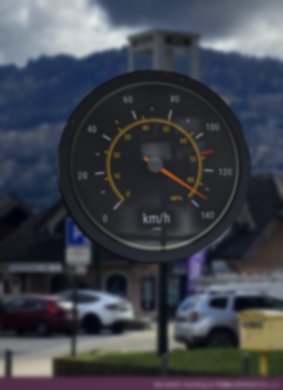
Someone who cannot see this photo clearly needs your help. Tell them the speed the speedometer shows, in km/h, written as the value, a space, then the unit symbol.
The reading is 135 km/h
